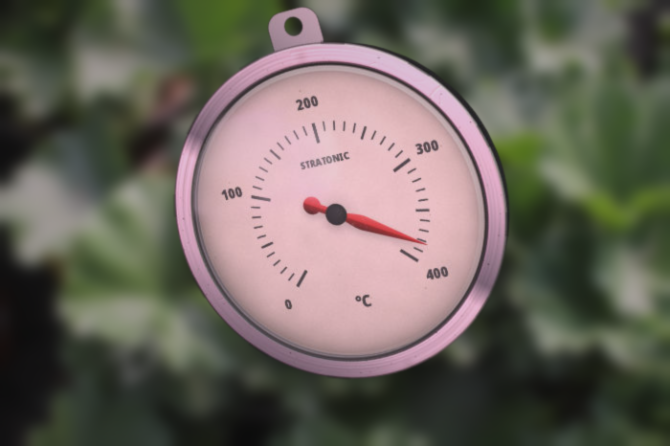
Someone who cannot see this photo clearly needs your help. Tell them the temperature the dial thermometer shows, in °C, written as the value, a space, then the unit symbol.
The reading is 380 °C
